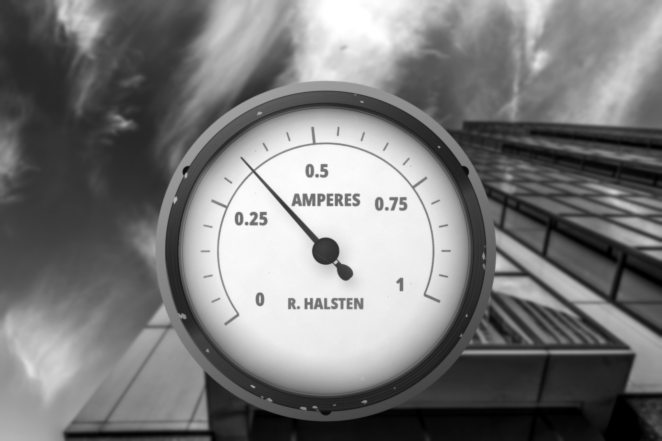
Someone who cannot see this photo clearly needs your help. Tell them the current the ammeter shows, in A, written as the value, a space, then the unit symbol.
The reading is 0.35 A
